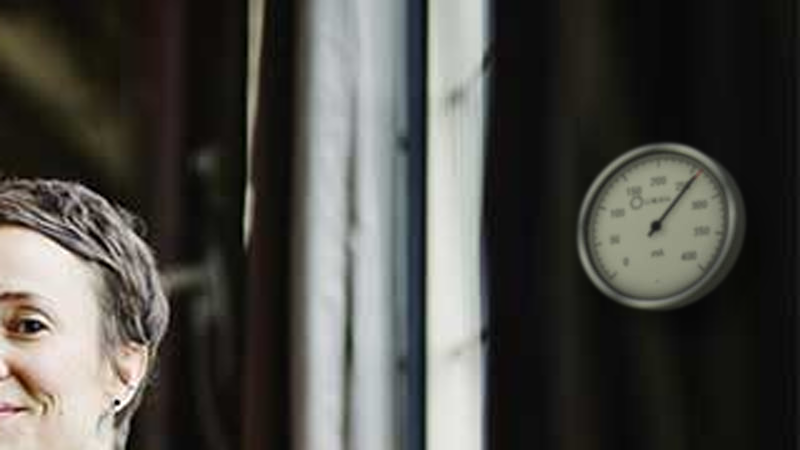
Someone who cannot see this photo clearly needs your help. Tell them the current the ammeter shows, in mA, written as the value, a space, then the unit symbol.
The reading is 260 mA
